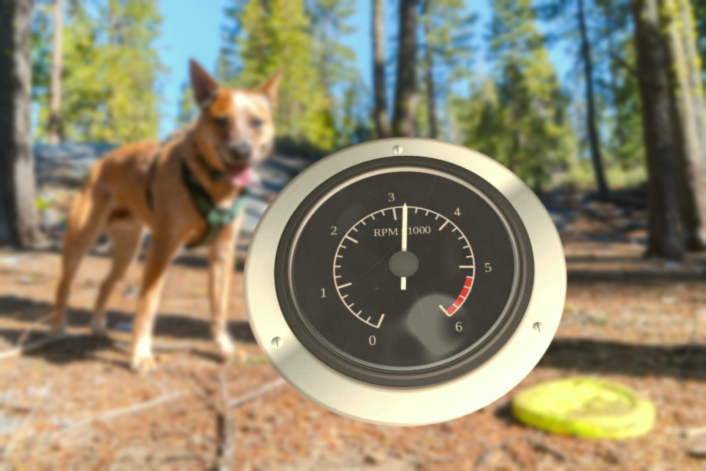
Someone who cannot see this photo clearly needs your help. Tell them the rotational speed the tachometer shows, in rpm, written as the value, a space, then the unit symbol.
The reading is 3200 rpm
